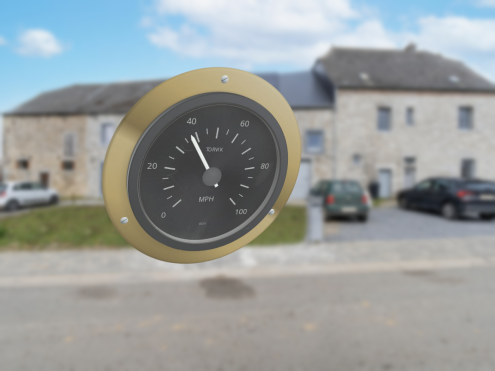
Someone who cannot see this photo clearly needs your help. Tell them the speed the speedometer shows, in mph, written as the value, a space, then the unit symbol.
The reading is 37.5 mph
